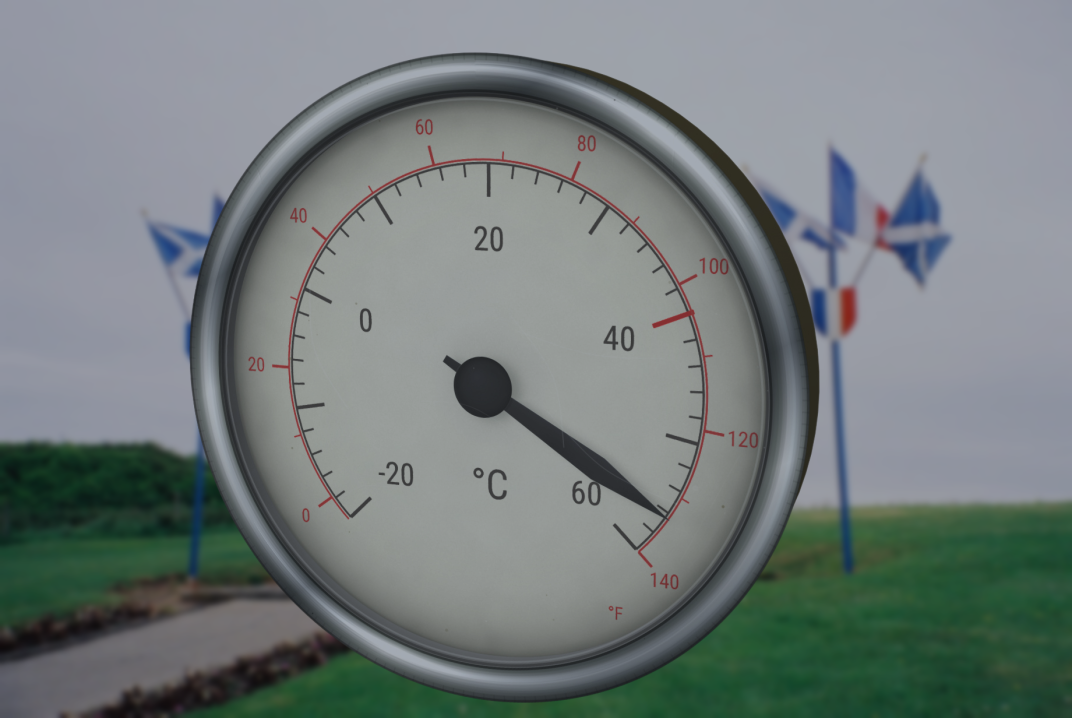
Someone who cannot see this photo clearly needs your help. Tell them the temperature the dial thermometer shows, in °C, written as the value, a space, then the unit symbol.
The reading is 56 °C
